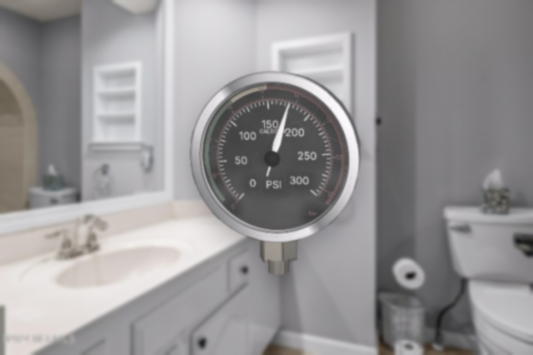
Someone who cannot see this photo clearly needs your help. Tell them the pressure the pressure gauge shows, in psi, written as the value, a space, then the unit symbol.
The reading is 175 psi
